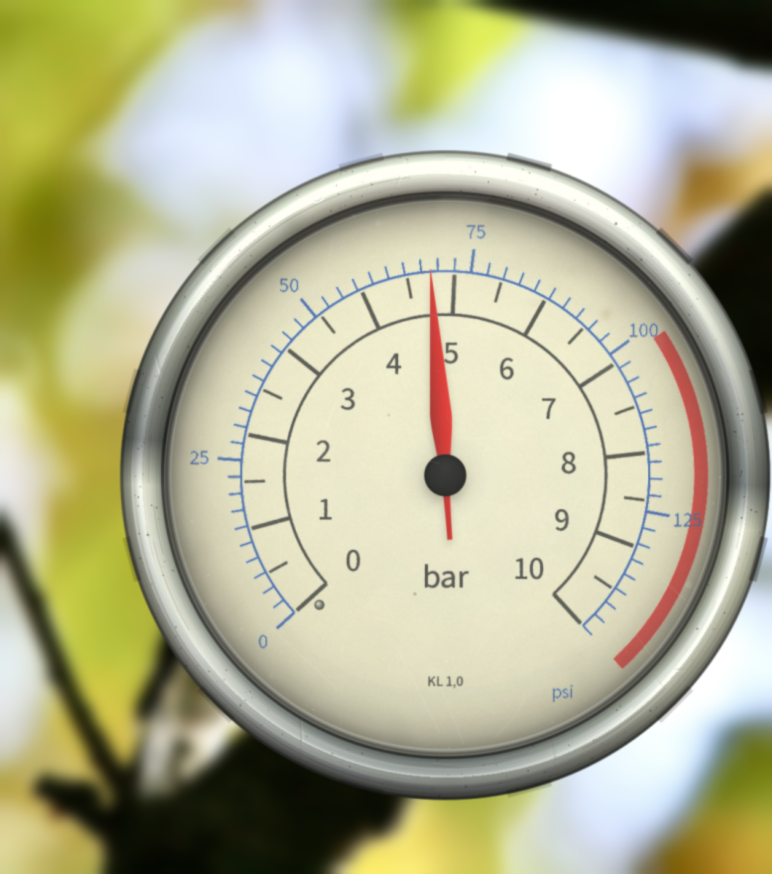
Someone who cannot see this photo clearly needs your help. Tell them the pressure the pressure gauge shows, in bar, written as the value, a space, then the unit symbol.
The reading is 4.75 bar
